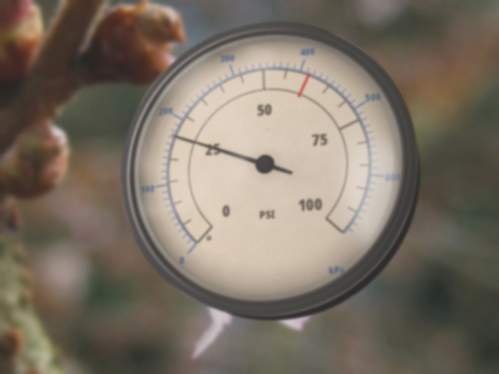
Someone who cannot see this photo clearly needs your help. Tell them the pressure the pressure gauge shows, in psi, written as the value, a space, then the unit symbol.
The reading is 25 psi
